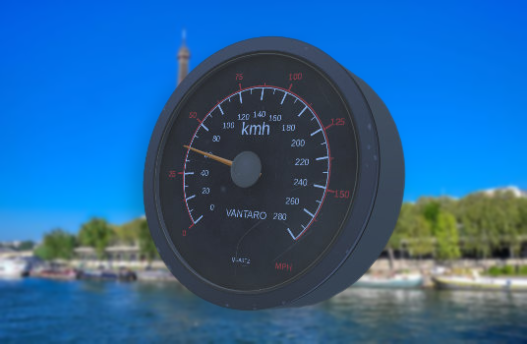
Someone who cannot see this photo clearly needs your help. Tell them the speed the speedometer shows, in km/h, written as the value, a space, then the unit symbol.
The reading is 60 km/h
